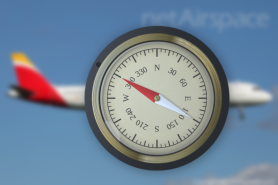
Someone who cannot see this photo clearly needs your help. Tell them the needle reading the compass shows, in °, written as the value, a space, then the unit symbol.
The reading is 300 °
